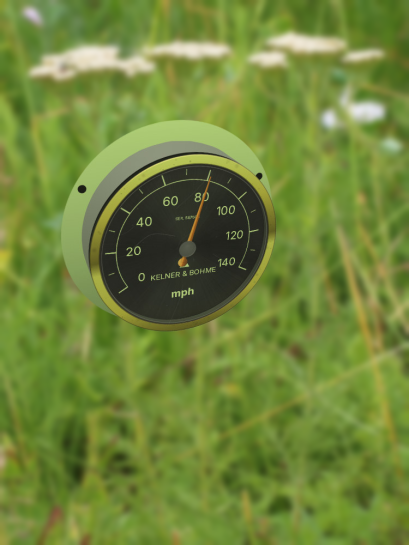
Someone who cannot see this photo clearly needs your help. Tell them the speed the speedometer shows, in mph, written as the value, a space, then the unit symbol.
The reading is 80 mph
